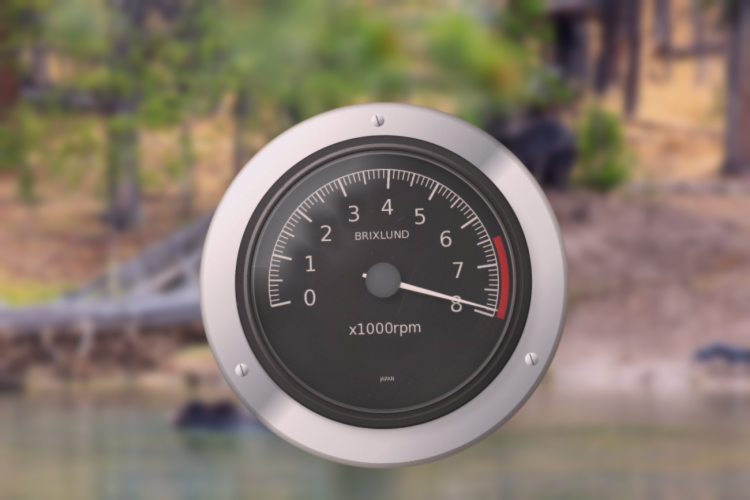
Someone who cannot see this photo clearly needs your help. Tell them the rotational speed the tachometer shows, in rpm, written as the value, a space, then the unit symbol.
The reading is 7900 rpm
